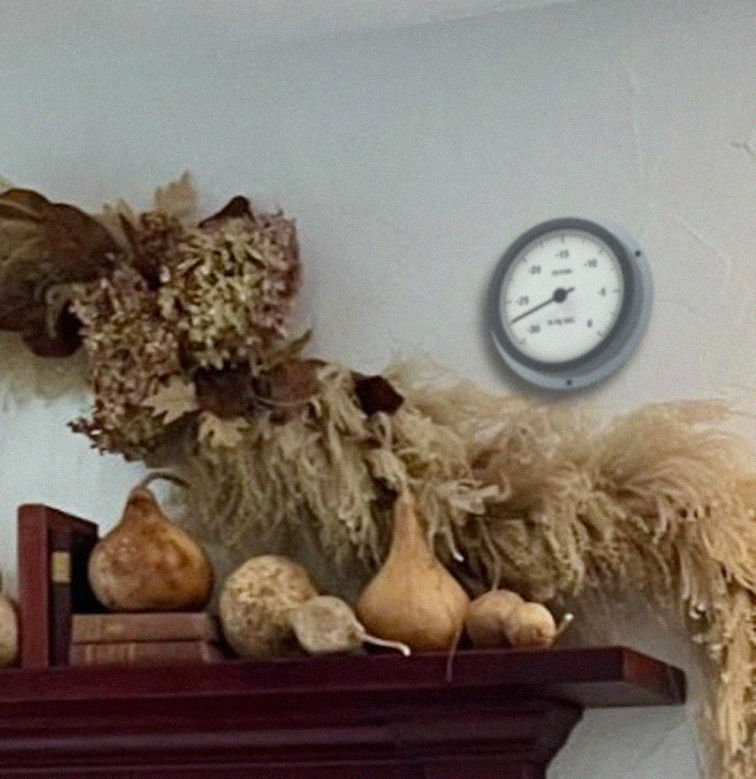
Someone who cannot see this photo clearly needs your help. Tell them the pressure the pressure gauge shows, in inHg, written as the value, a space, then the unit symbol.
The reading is -27.5 inHg
